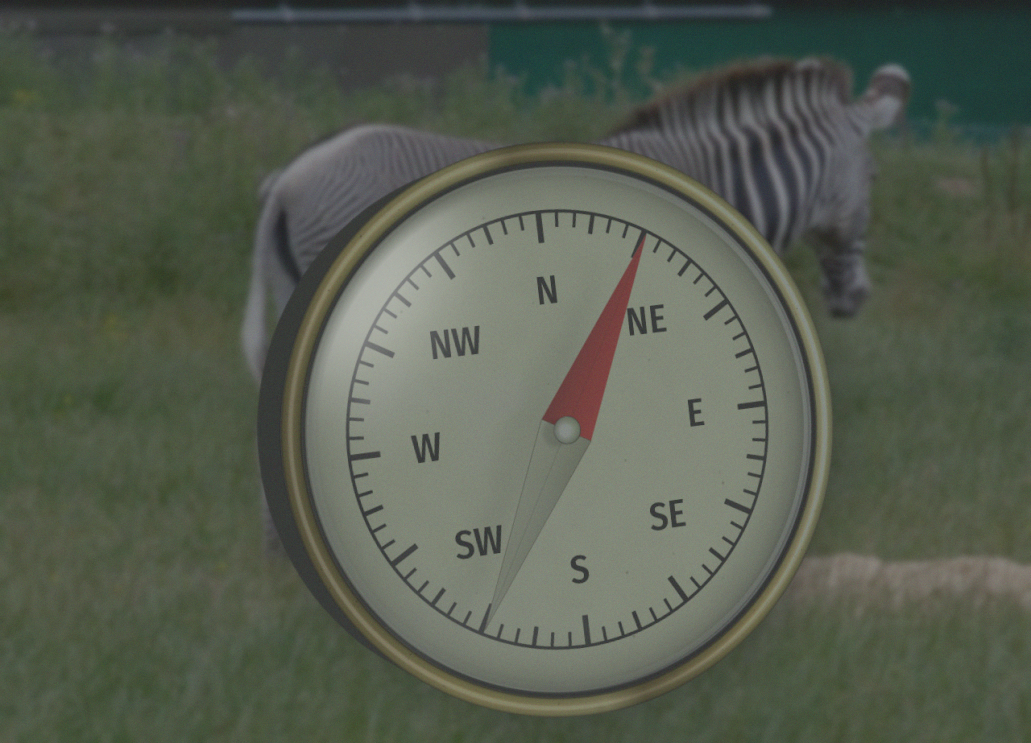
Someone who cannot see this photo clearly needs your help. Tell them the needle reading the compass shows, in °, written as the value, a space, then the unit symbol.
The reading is 30 °
